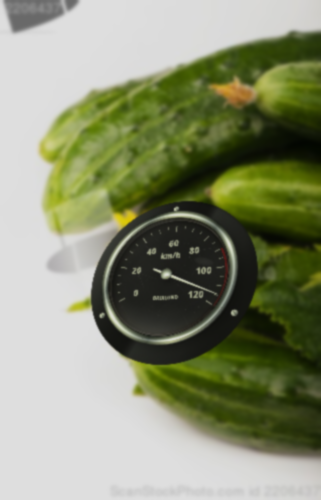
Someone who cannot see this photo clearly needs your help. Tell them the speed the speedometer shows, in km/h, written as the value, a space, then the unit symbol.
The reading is 115 km/h
